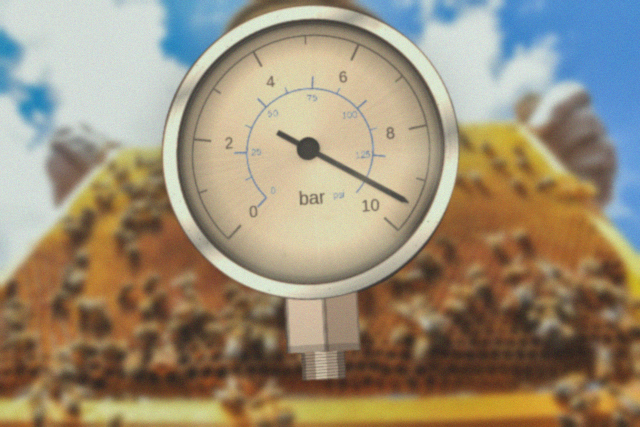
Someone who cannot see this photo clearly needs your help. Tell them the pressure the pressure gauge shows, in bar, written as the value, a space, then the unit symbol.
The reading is 9.5 bar
